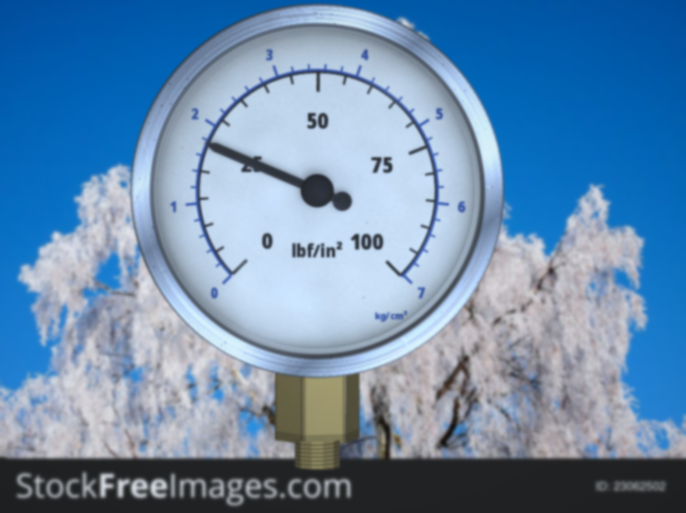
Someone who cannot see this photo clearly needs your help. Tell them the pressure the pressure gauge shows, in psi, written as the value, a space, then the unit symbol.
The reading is 25 psi
